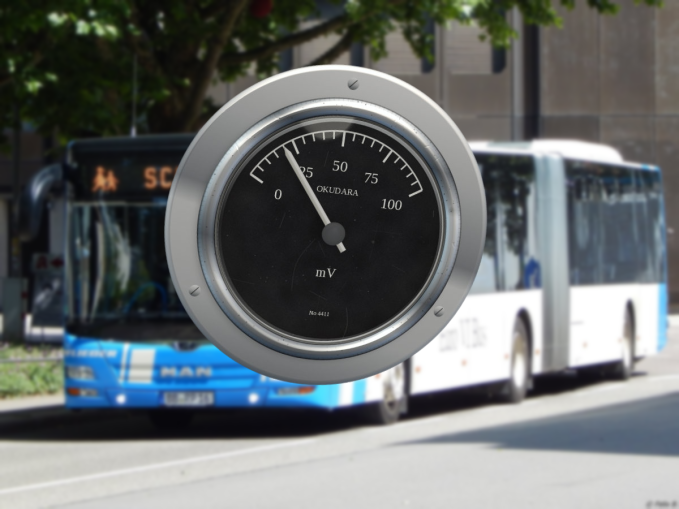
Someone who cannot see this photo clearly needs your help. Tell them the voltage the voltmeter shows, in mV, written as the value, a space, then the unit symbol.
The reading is 20 mV
